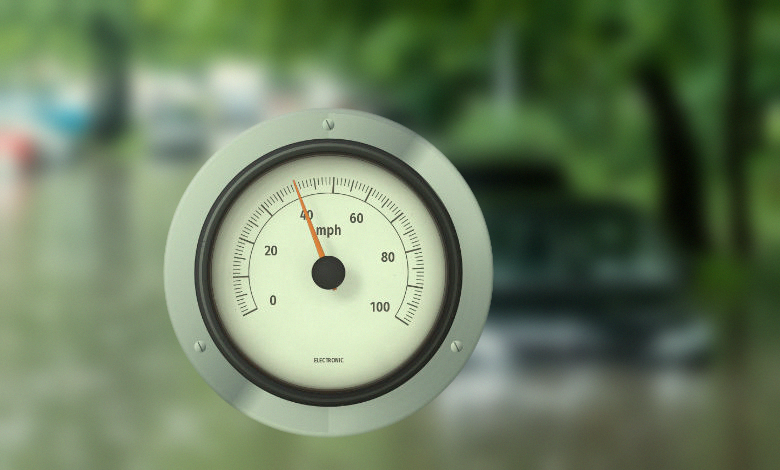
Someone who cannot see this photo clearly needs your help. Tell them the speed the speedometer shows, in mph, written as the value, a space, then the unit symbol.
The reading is 40 mph
